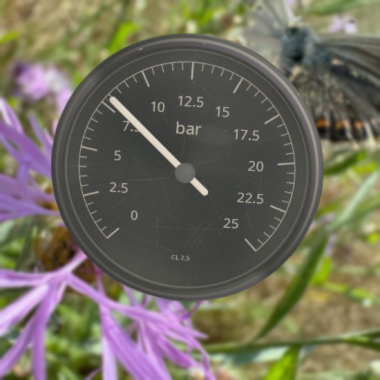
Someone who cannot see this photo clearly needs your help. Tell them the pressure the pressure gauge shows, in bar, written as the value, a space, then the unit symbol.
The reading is 8 bar
